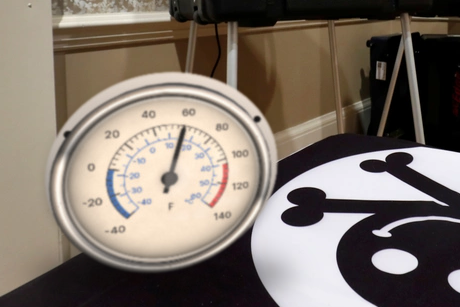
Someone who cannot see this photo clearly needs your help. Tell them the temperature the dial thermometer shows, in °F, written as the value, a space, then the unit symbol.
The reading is 60 °F
